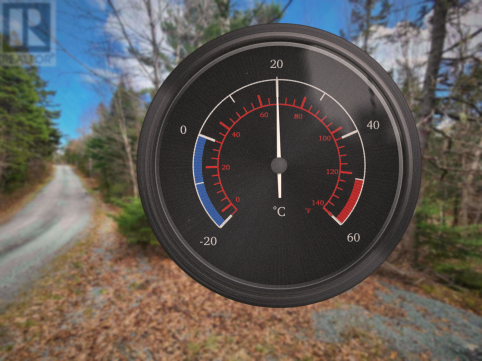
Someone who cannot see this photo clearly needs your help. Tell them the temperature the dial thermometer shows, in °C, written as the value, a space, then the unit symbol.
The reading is 20 °C
